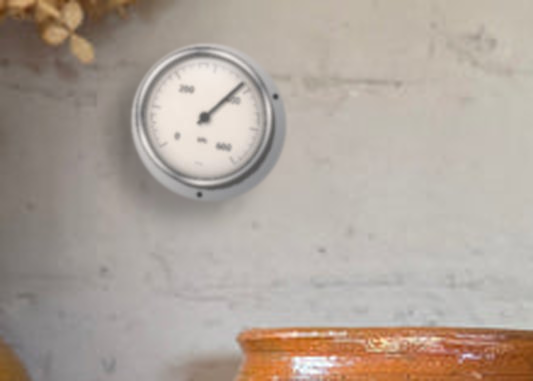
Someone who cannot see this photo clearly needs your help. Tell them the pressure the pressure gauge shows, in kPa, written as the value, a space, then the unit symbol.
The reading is 380 kPa
